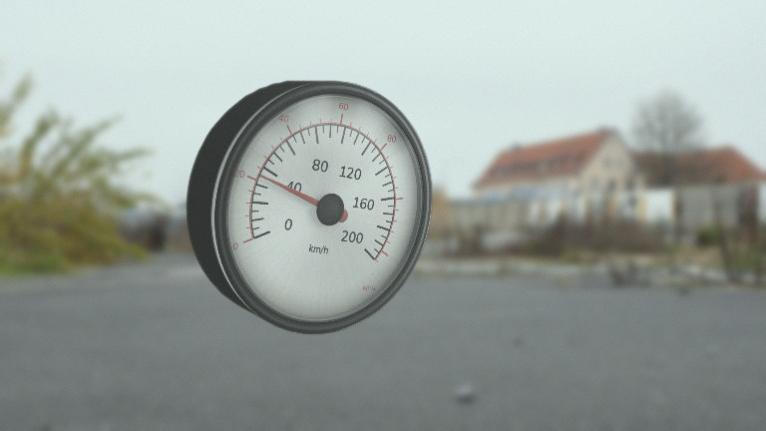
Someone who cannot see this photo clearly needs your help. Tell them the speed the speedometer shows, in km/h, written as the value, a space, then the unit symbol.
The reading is 35 km/h
